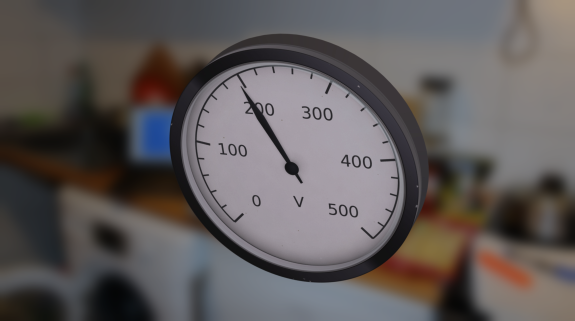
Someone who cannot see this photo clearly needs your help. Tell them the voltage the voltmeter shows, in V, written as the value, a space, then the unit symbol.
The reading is 200 V
